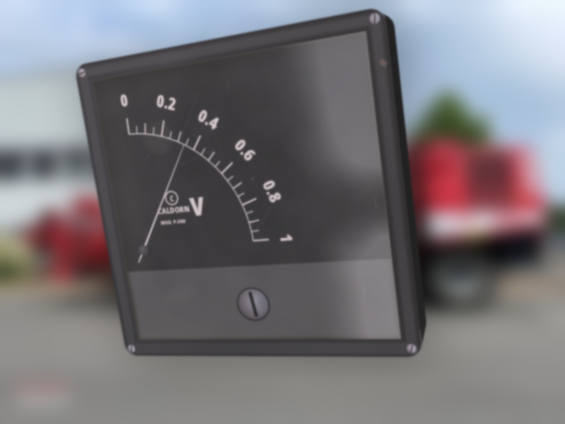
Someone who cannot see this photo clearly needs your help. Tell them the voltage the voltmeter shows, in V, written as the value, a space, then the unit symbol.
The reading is 0.35 V
